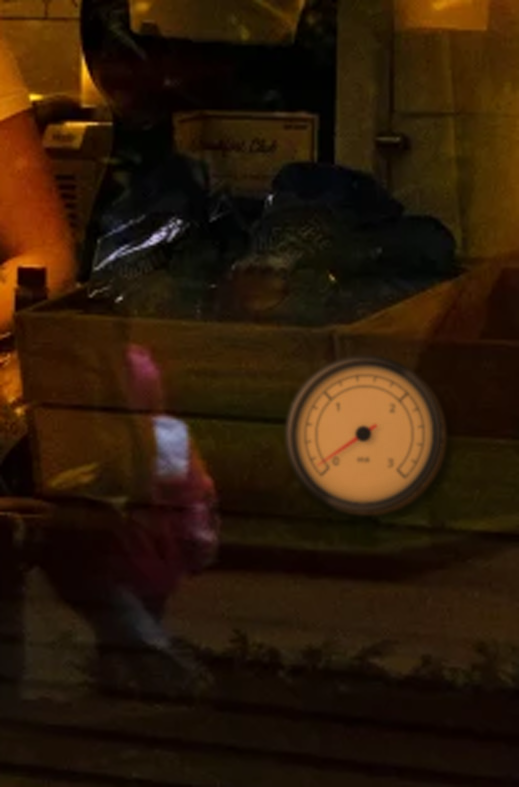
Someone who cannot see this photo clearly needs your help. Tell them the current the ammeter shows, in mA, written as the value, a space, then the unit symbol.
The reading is 0.1 mA
